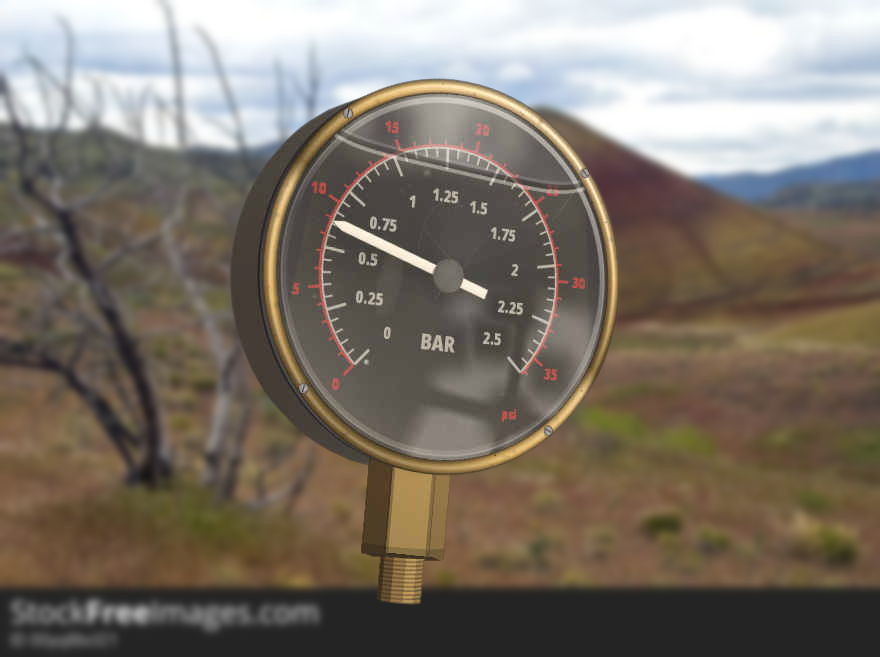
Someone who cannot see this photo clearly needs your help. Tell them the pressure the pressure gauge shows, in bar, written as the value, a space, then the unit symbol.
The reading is 0.6 bar
